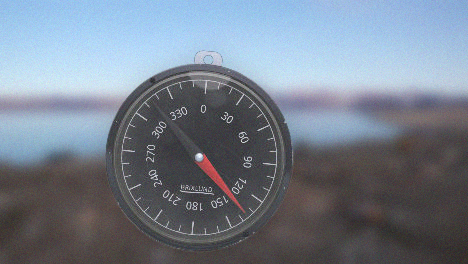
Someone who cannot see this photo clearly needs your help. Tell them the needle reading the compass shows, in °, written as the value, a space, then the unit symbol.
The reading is 135 °
